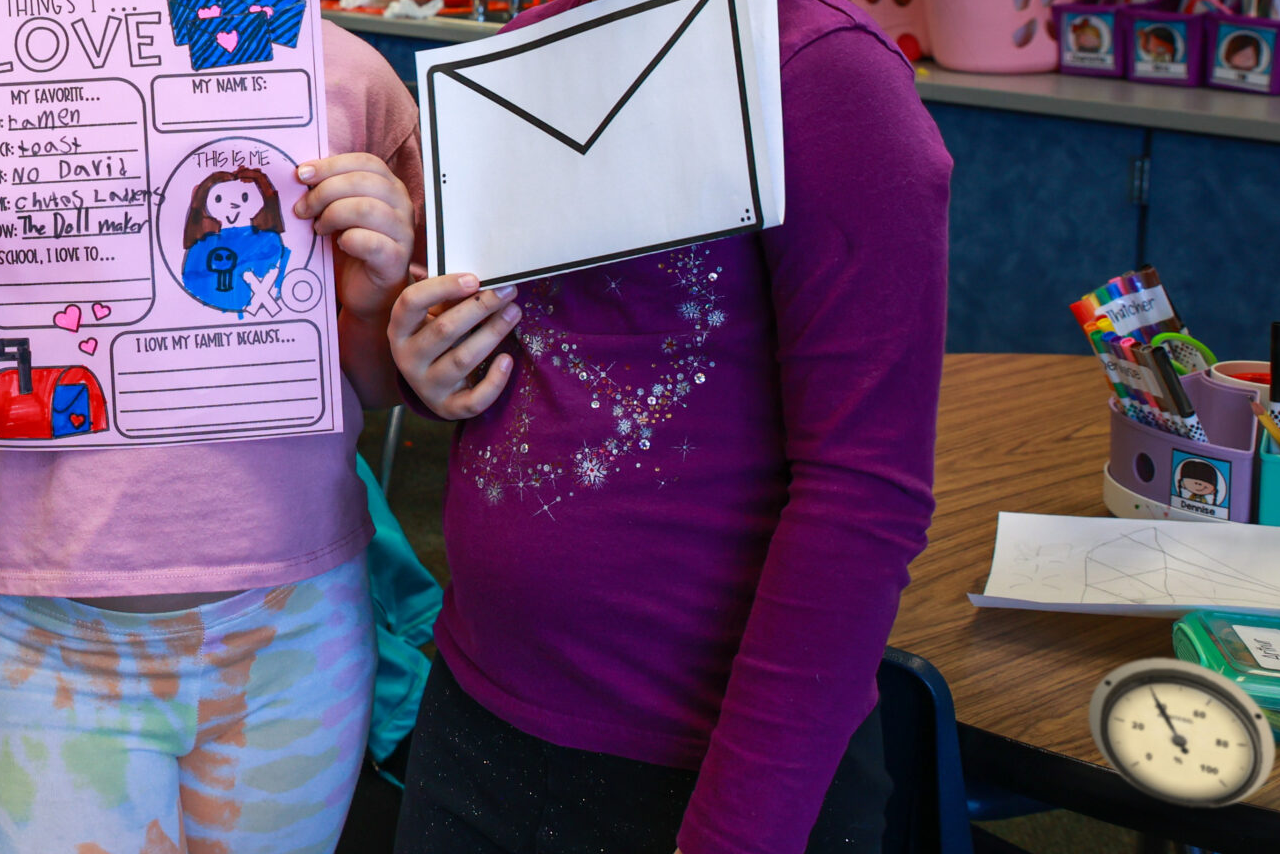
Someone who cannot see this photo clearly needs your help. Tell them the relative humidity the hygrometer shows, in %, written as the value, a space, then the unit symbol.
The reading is 40 %
